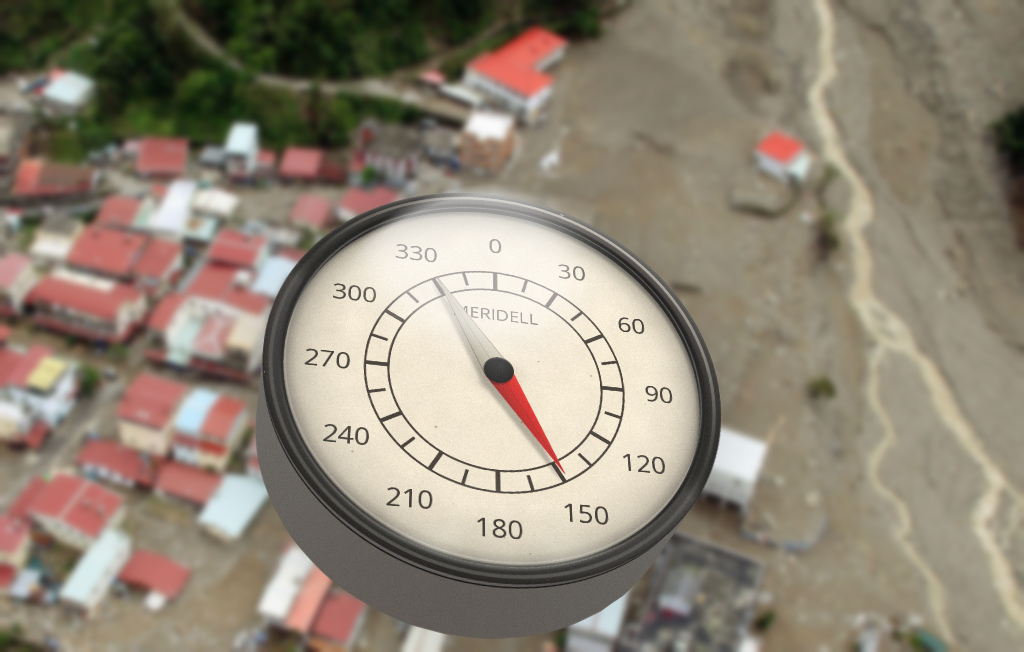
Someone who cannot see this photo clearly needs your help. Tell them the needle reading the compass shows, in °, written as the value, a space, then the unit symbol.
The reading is 150 °
